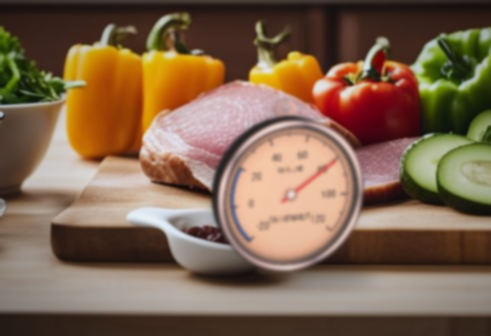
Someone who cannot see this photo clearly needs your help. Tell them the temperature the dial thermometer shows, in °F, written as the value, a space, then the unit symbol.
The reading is 80 °F
